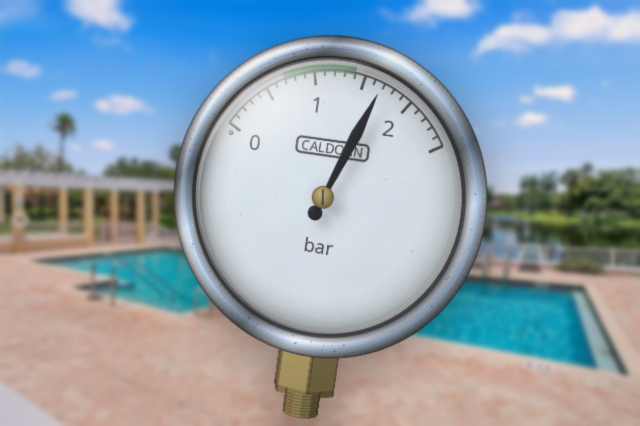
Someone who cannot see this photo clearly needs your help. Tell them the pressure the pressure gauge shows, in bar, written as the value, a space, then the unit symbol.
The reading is 1.7 bar
